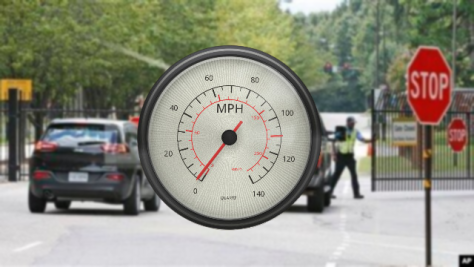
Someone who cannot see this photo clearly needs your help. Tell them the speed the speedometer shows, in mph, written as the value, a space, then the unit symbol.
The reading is 2.5 mph
